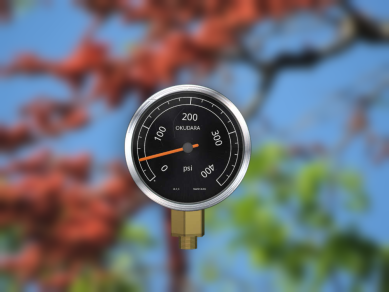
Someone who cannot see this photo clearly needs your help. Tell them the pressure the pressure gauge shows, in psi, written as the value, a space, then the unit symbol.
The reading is 40 psi
